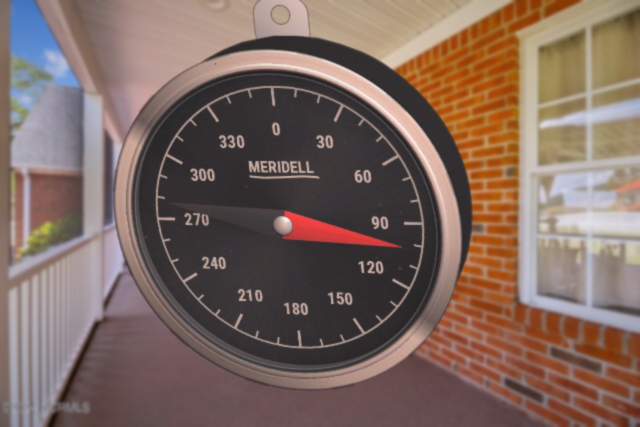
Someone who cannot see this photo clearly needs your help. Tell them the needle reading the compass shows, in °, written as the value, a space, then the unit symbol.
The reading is 100 °
